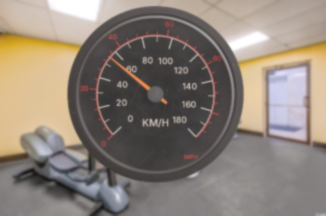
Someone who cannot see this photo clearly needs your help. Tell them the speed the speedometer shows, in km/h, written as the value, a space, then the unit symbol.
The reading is 55 km/h
